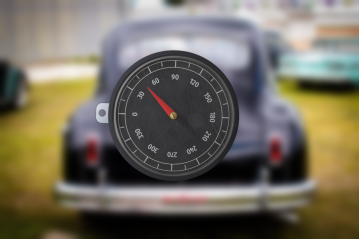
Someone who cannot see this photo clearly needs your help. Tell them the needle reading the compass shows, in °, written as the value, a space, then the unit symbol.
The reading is 45 °
